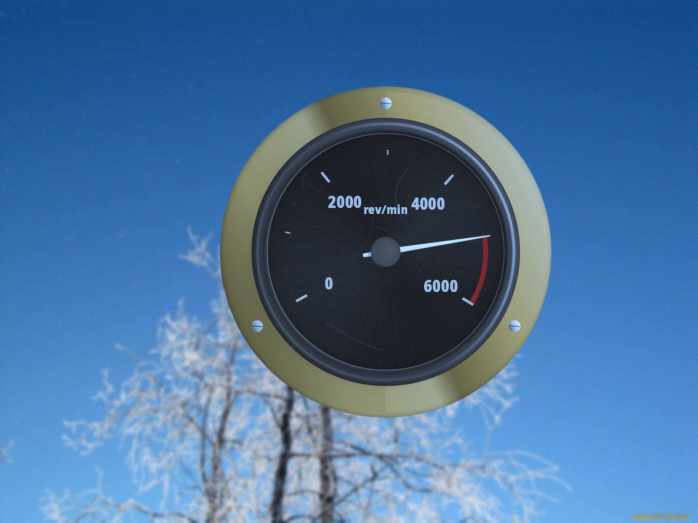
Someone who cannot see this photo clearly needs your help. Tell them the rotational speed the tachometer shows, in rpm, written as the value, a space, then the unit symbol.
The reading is 5000 rpm
